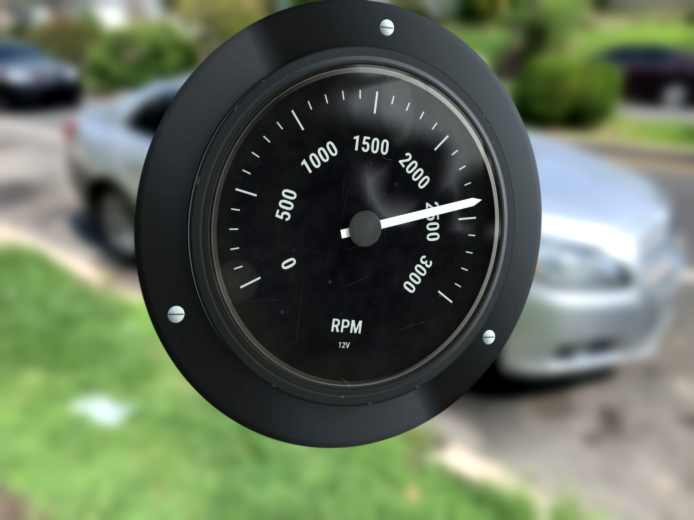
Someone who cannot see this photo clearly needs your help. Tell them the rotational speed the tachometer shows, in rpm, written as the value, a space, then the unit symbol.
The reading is 2400 rpm
